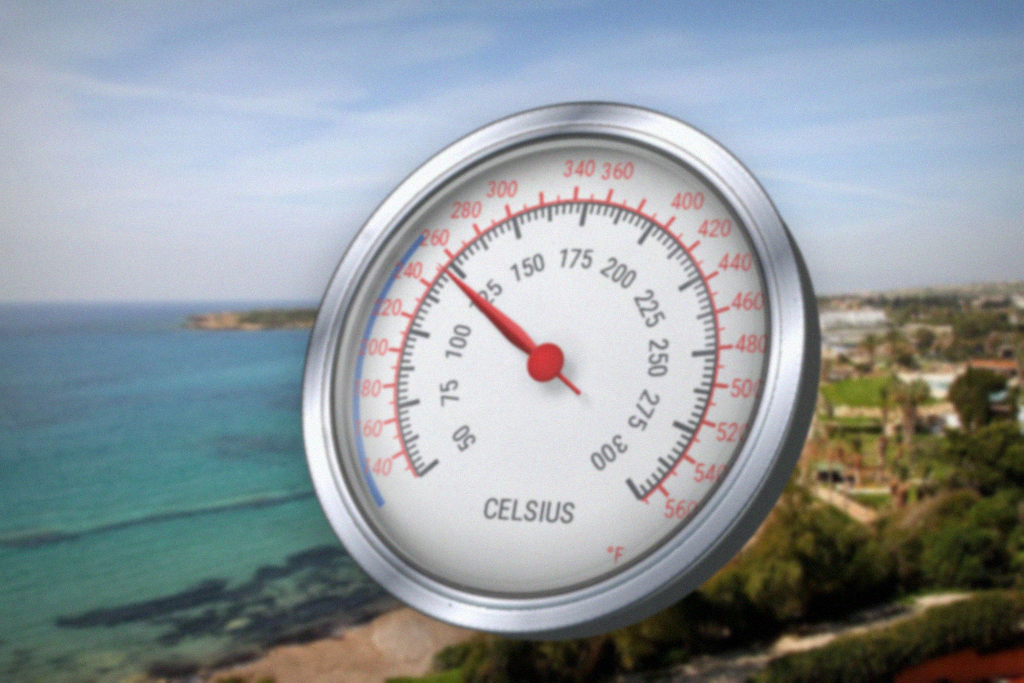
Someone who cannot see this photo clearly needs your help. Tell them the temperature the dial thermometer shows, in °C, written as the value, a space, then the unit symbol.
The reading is 122.5 °C
